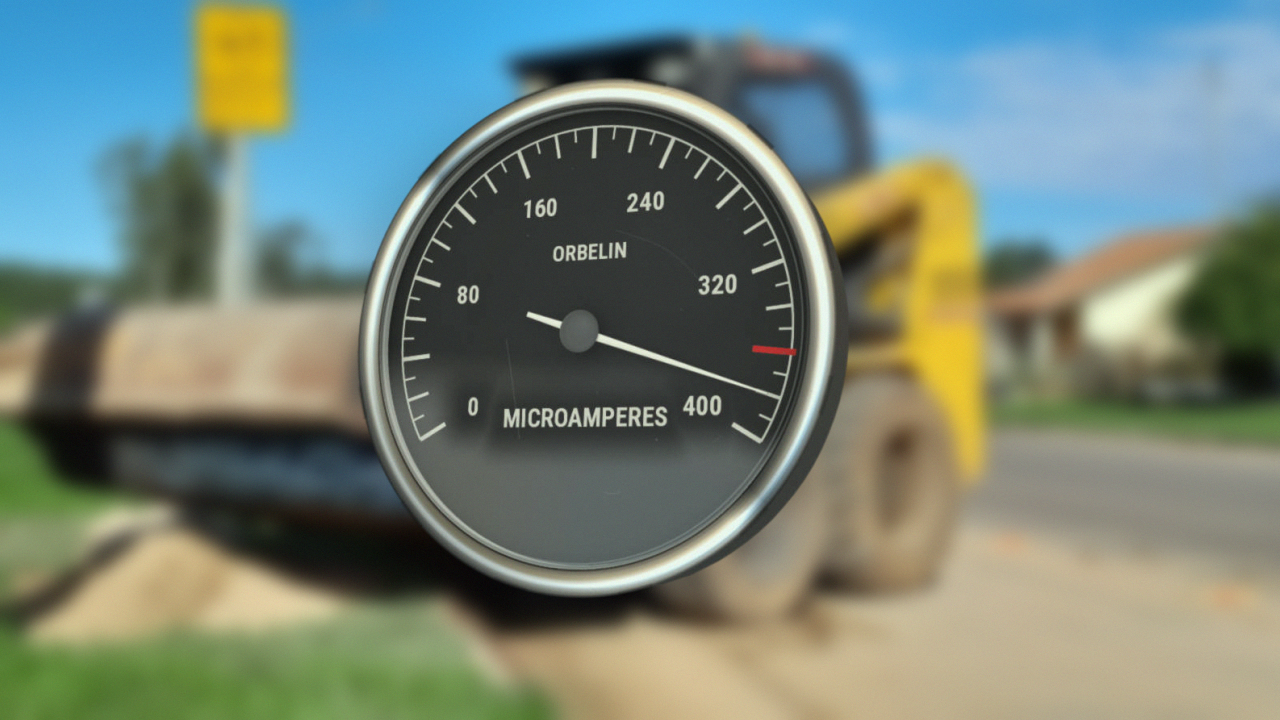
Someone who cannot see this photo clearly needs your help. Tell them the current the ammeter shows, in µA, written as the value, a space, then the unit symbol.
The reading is 380 µA
